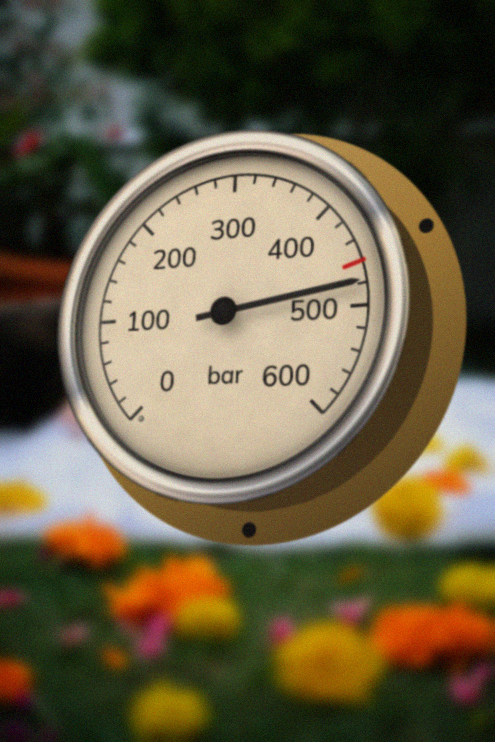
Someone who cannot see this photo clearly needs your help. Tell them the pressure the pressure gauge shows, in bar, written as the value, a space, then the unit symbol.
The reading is 480 bar
